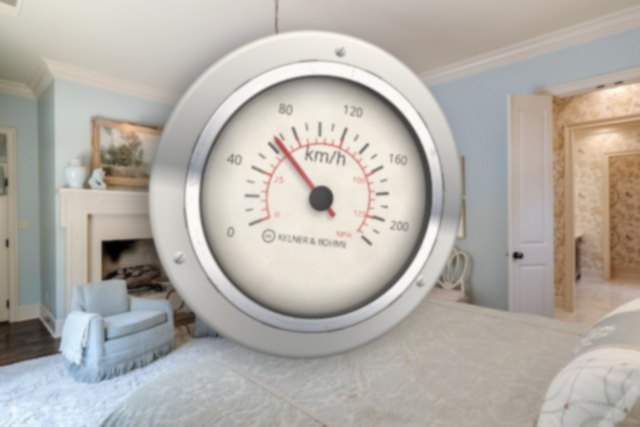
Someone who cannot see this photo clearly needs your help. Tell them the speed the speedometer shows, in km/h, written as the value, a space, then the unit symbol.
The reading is 65 km/h
